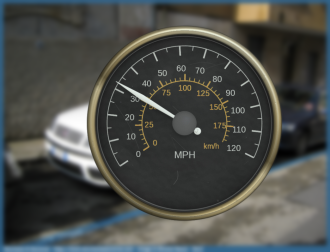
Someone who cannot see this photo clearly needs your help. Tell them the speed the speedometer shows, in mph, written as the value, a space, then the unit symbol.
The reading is 32.5 mph
